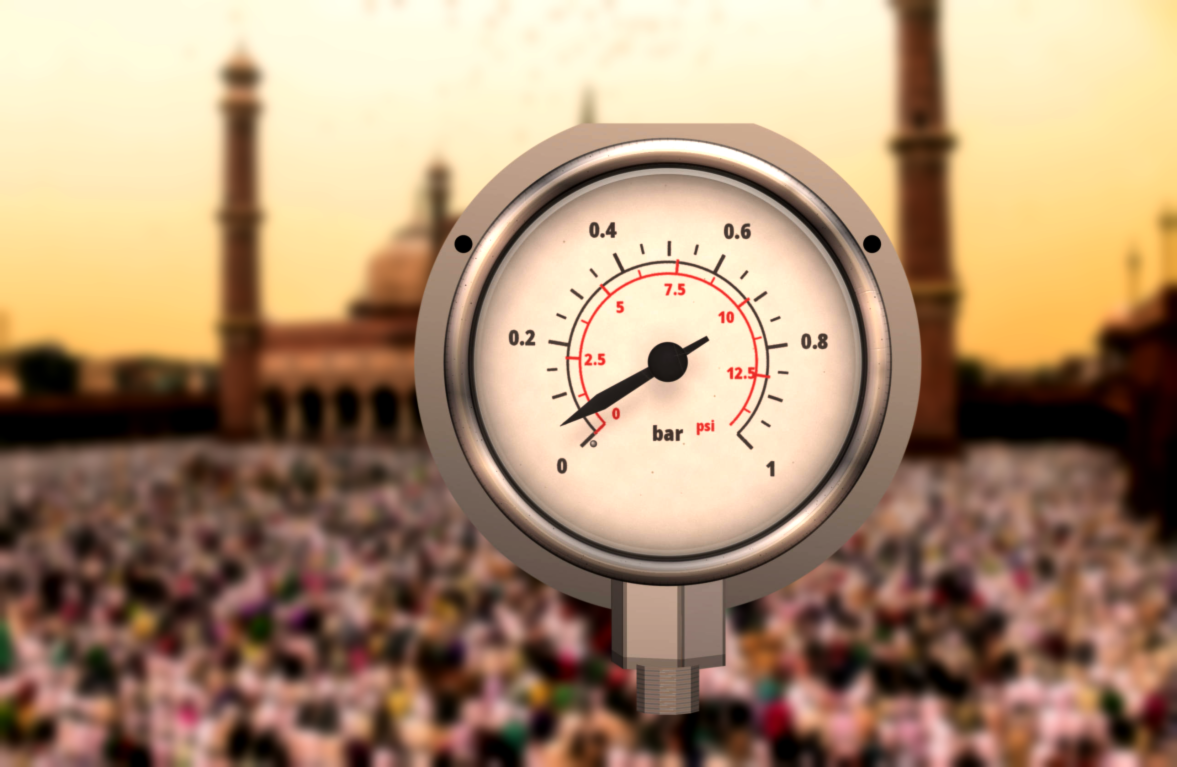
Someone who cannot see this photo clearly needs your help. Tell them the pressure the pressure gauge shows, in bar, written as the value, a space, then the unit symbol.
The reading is 0.05 bar
